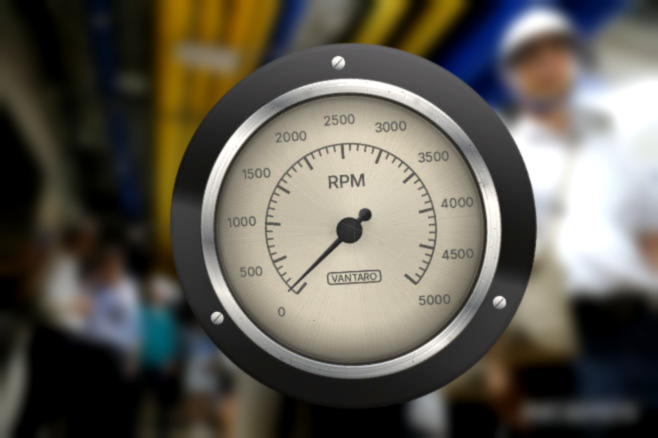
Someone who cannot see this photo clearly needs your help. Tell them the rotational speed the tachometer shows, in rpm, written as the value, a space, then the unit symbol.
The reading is 100 rpm
